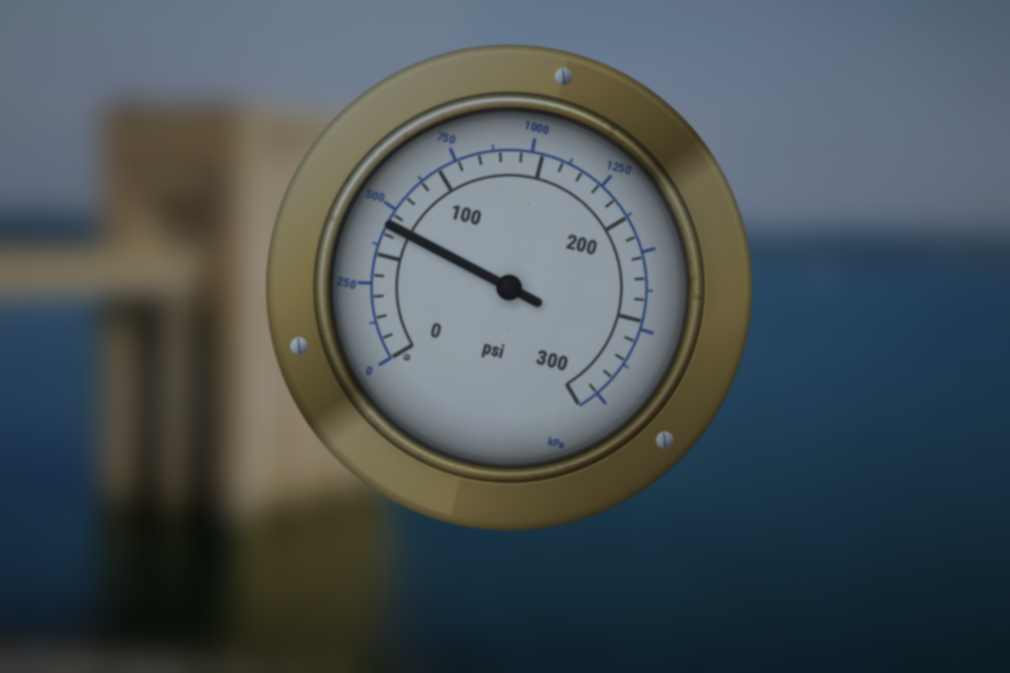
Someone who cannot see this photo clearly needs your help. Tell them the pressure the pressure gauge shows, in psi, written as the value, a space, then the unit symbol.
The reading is 65 psi
